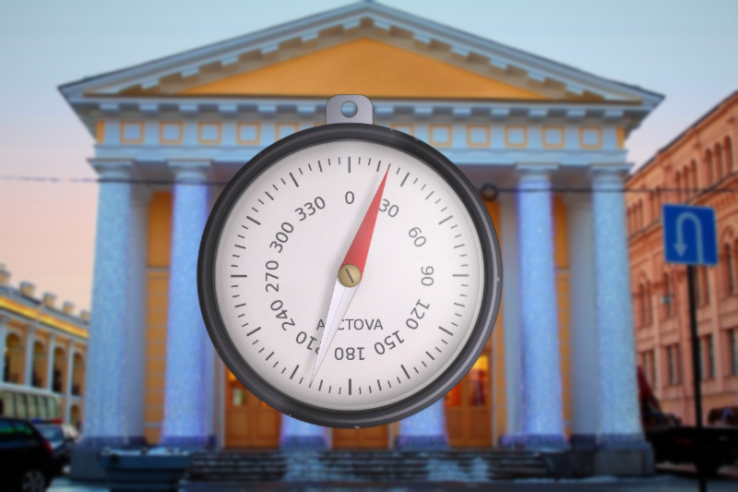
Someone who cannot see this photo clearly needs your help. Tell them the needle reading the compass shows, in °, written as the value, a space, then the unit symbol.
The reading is 20 °
